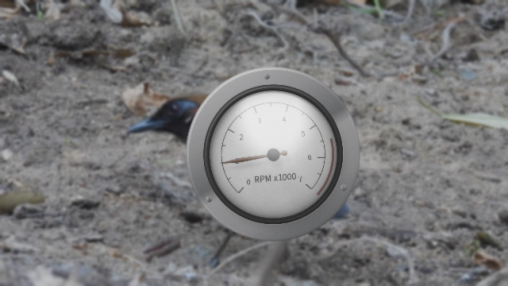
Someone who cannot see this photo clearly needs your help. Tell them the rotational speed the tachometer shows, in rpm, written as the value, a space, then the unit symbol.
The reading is 1000 rpm
